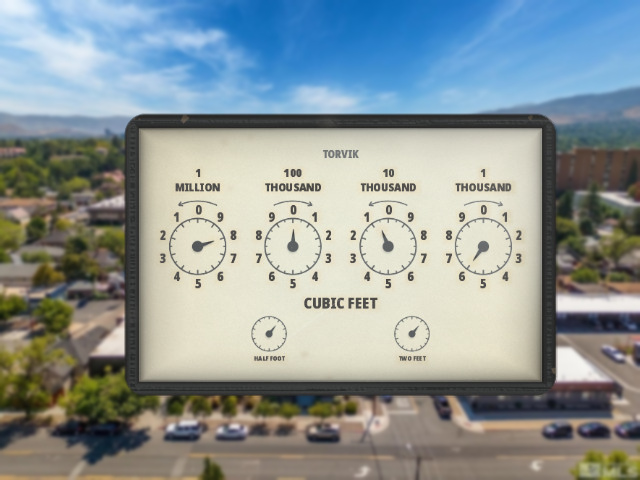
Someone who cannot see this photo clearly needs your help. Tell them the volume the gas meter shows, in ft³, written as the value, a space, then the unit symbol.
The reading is 800600 ft³
